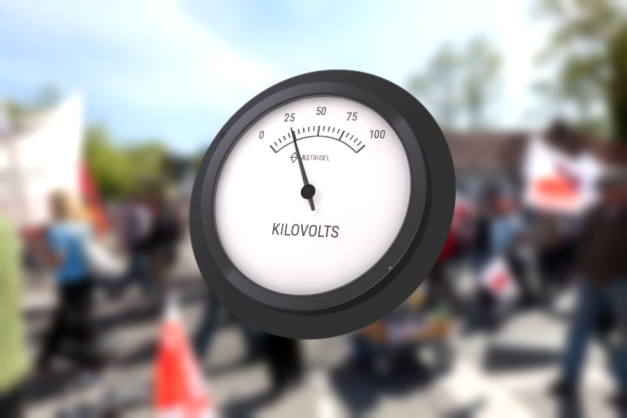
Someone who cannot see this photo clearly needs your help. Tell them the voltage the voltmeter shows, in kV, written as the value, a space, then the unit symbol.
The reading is 25 kV
